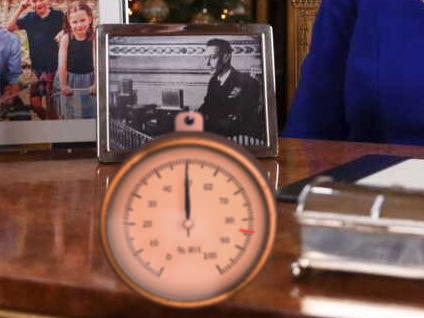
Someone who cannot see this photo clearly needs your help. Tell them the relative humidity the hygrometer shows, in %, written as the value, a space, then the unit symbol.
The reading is 50 %
